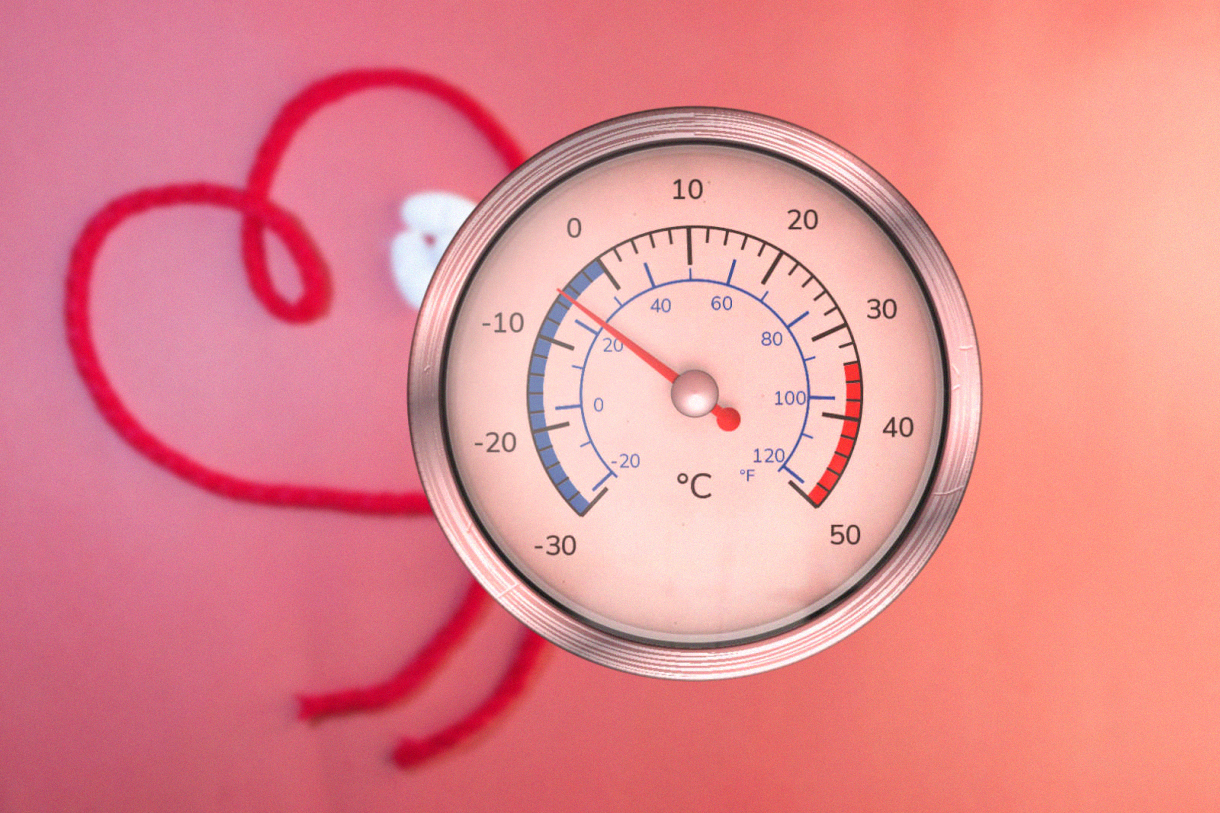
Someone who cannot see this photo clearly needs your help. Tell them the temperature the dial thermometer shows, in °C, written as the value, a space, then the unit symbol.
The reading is -5 °C
